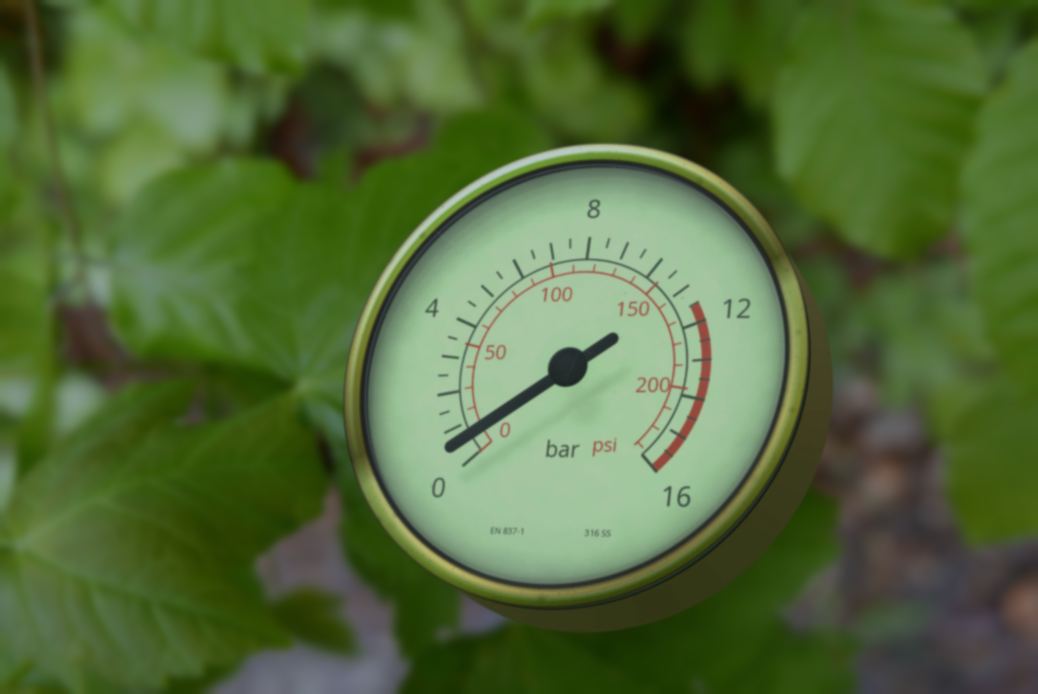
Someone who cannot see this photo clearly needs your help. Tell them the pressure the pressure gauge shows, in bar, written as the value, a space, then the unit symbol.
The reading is 0.5 bar
